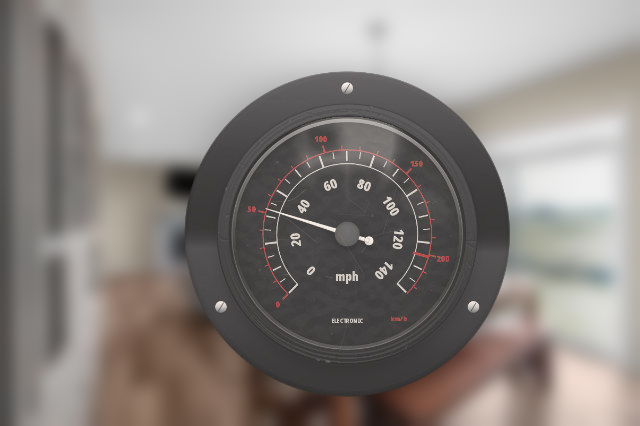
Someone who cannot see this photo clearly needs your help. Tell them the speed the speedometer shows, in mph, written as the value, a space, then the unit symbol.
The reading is 32.5 mph
